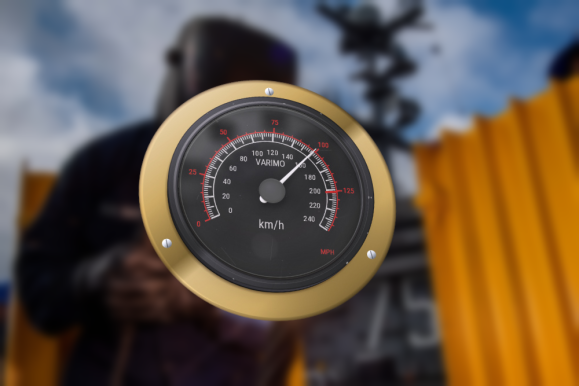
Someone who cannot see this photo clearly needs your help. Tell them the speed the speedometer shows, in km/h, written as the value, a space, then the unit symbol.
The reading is 160 km/h
